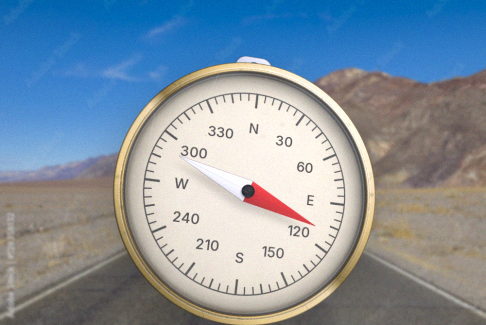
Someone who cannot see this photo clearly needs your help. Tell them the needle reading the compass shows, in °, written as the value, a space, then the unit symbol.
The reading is 110 °
